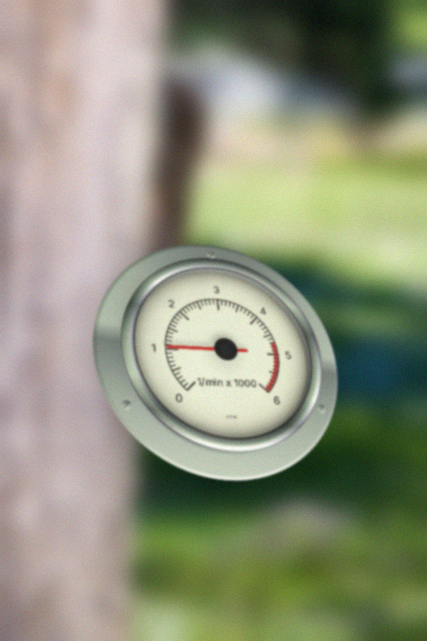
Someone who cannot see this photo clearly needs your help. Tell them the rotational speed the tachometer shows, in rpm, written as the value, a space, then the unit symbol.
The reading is 1000 rpm
